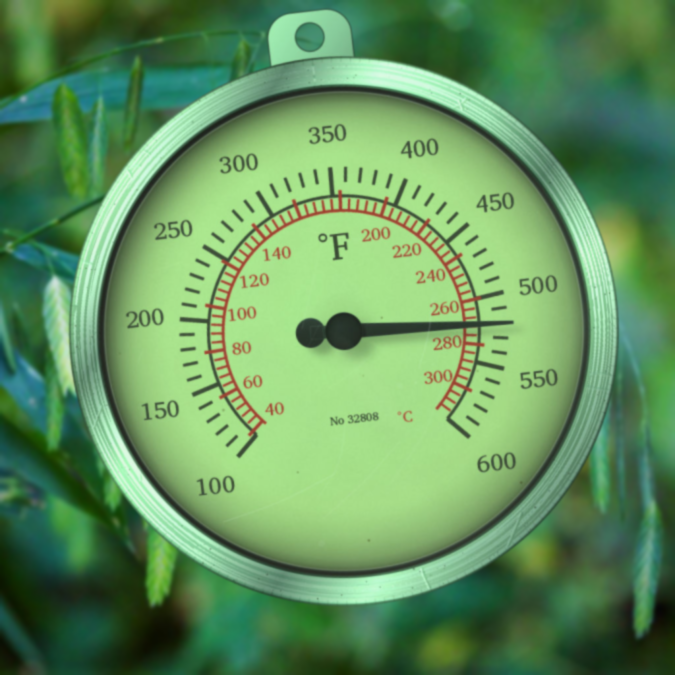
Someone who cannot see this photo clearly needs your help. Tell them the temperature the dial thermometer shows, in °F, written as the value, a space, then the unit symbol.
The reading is 520 °F
